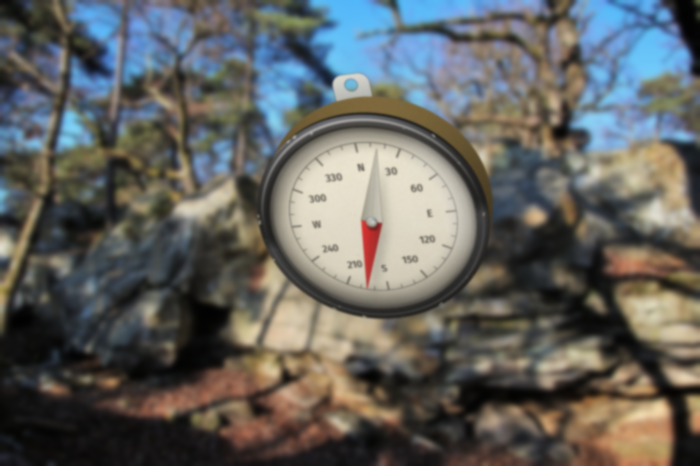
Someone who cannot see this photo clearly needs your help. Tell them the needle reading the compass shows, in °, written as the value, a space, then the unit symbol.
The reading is 195 °
